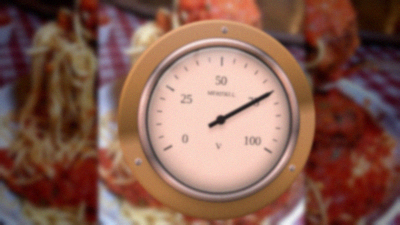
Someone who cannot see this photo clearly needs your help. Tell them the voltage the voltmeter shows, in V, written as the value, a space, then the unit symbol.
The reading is 75 V
